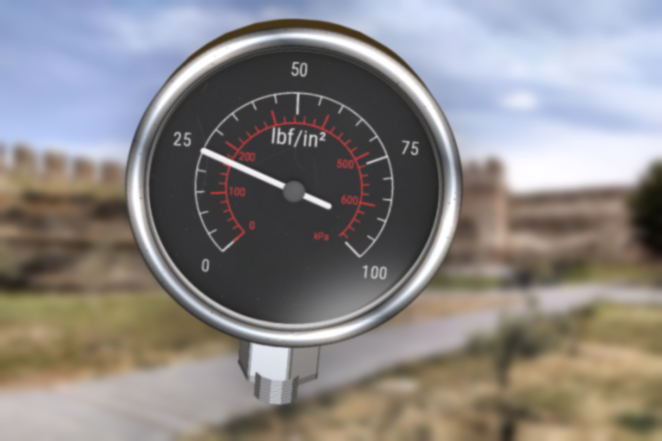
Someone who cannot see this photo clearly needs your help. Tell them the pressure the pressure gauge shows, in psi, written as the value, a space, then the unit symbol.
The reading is 25 psi
